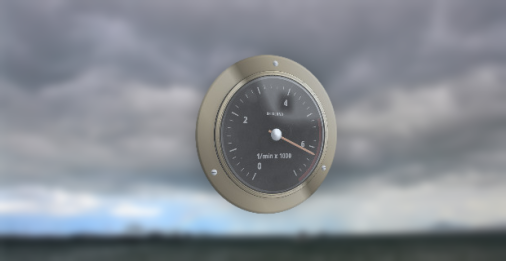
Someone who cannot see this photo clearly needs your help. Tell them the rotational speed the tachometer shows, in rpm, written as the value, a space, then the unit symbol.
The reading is 6200 rpm
